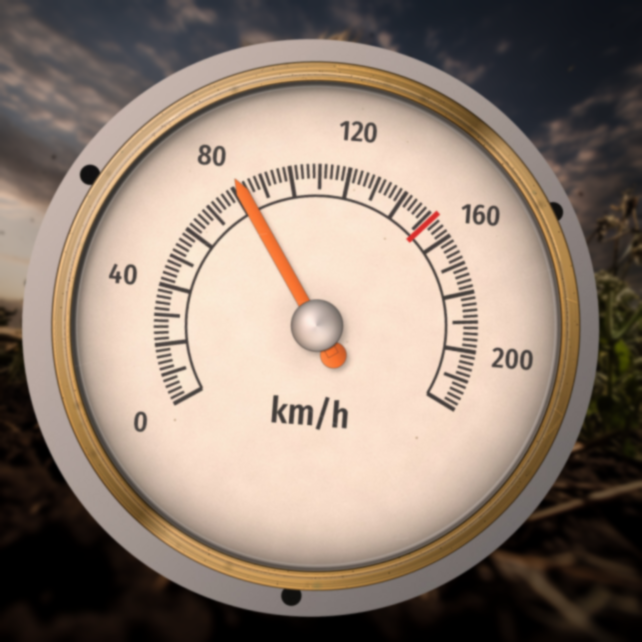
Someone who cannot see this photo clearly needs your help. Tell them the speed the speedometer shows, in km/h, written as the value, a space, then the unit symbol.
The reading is 82 km/h
